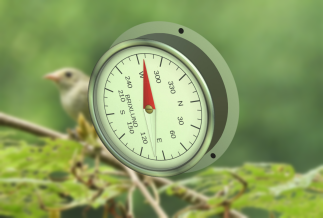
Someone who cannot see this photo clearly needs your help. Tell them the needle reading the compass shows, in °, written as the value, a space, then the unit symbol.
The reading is 280 °
